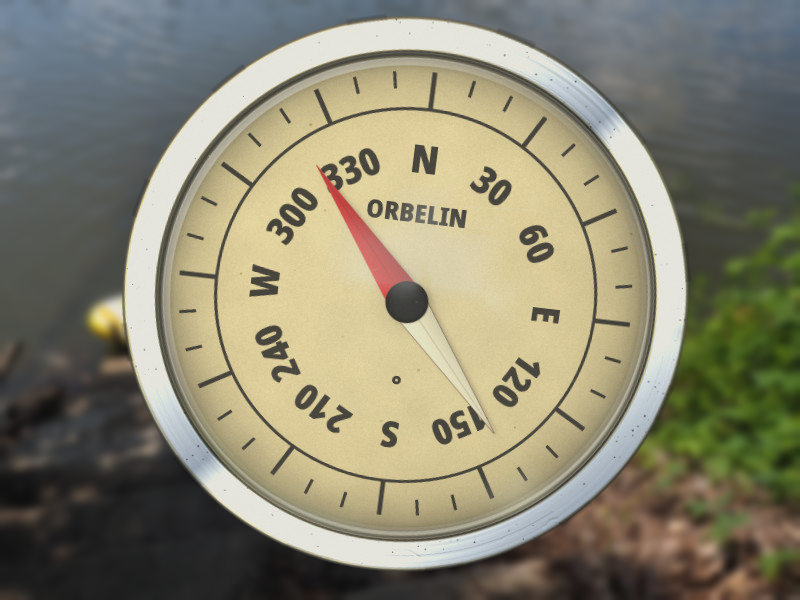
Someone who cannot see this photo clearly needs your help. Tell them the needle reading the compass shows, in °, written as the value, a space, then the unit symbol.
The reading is 320 °
